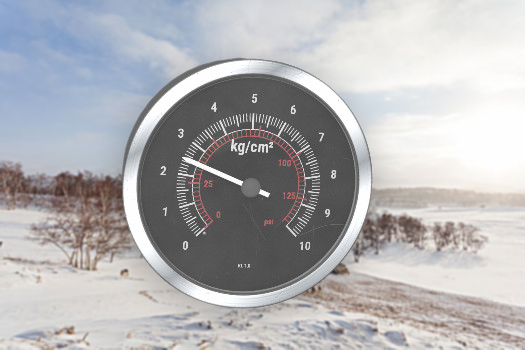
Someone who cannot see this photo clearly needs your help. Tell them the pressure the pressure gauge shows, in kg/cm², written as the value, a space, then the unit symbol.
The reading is 2.5 kg/cm²
